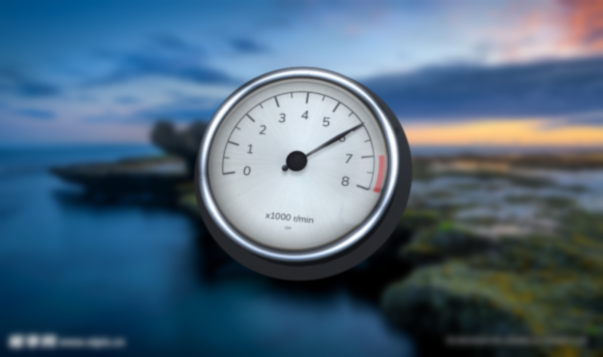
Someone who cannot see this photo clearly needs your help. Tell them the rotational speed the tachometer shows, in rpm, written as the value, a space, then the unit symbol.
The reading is 6000 rpm
